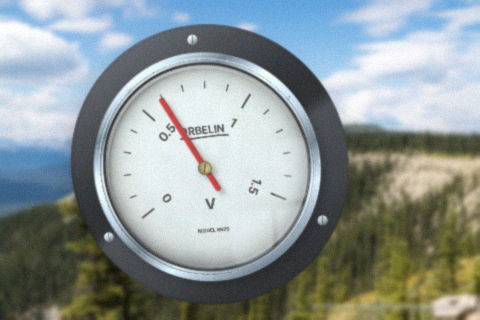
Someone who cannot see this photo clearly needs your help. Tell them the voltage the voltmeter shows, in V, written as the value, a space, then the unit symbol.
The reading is 0.6 V
